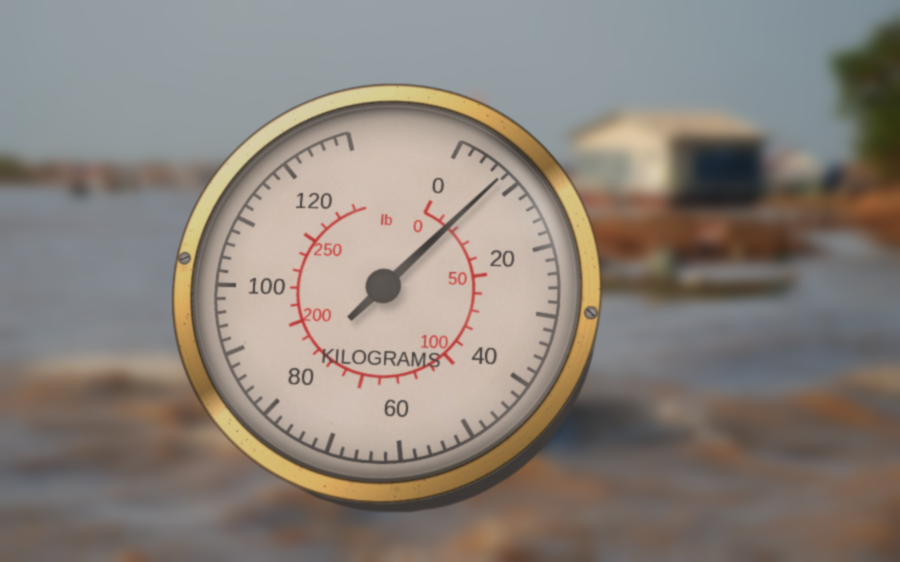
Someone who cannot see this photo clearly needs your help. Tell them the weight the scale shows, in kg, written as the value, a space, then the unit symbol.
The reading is 8 kg
